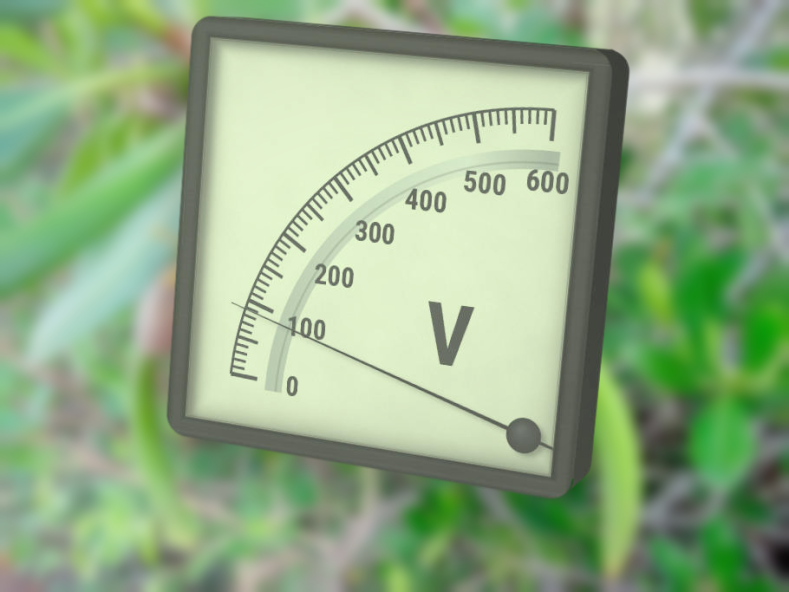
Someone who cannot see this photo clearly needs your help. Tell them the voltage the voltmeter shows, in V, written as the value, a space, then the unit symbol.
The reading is 90 V
